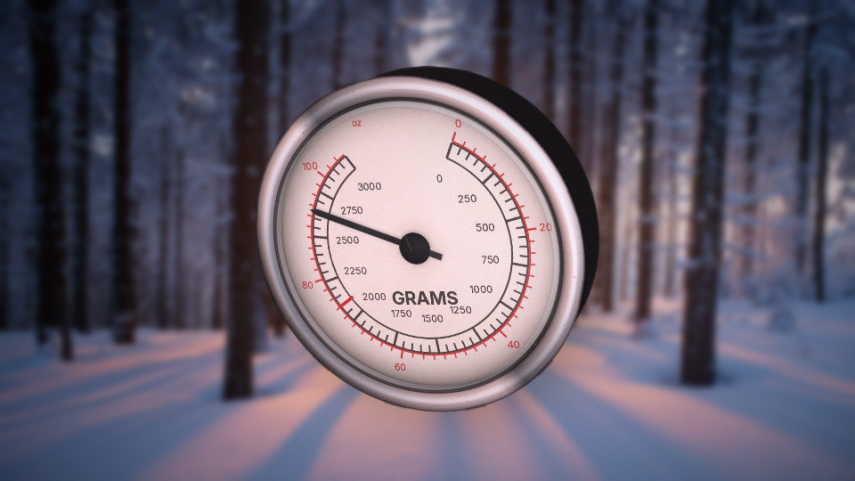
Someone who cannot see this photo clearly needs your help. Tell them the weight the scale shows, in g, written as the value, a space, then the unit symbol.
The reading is 2650 g
